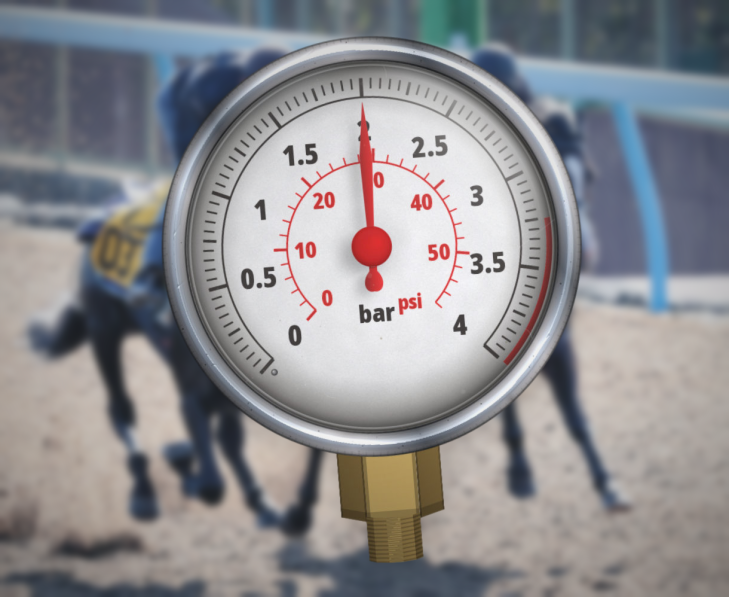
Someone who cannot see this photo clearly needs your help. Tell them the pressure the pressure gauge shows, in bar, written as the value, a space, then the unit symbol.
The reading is 2 bar
